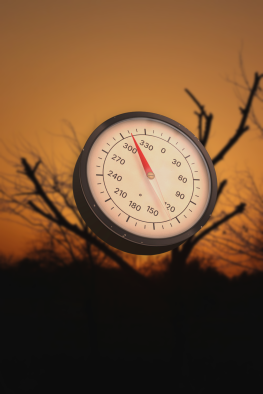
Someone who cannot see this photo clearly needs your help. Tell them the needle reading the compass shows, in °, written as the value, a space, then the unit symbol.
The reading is 310 °
